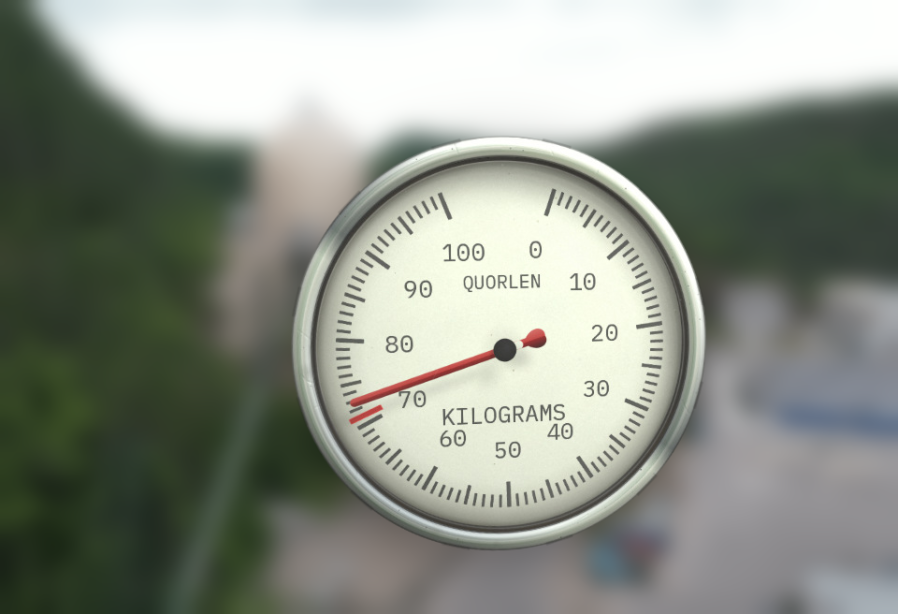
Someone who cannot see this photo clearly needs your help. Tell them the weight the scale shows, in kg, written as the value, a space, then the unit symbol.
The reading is 73 kg
